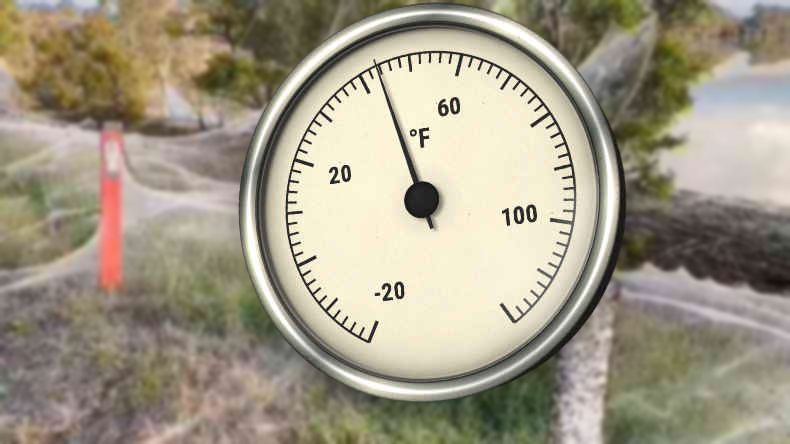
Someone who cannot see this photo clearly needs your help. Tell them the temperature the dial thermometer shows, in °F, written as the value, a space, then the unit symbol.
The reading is 44 °F
